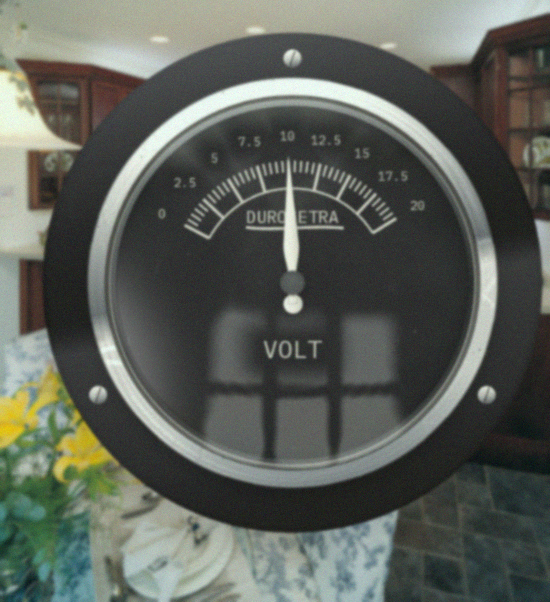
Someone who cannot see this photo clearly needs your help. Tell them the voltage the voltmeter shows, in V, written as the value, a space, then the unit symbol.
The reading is 10 V
